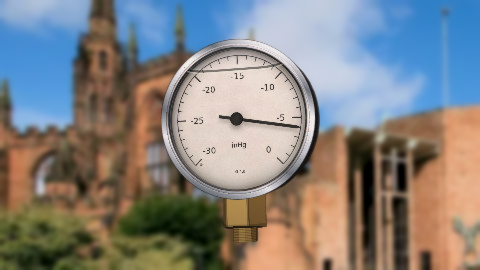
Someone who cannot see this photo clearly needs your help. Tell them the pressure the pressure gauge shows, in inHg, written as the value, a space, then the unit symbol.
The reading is -4 inHg
